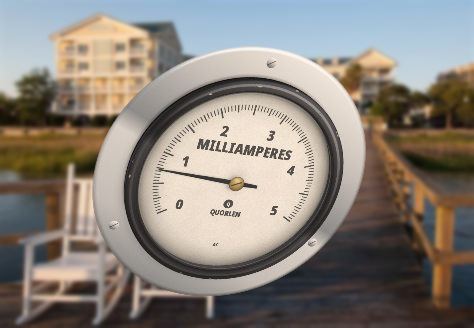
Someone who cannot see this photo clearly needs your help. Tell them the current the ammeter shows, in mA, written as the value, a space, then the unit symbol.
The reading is 0.75 mA
